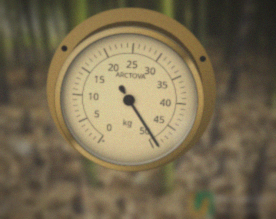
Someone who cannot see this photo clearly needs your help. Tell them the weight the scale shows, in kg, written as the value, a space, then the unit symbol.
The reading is 49 kg
